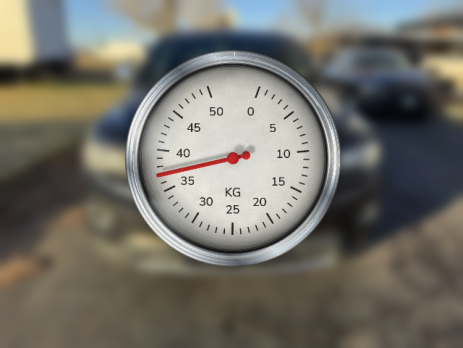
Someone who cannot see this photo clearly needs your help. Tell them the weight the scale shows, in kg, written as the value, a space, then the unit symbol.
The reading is 37 kg
